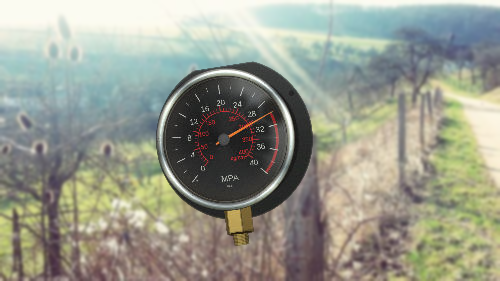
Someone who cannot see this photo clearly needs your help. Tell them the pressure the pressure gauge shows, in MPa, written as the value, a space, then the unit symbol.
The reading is 30 MPa
